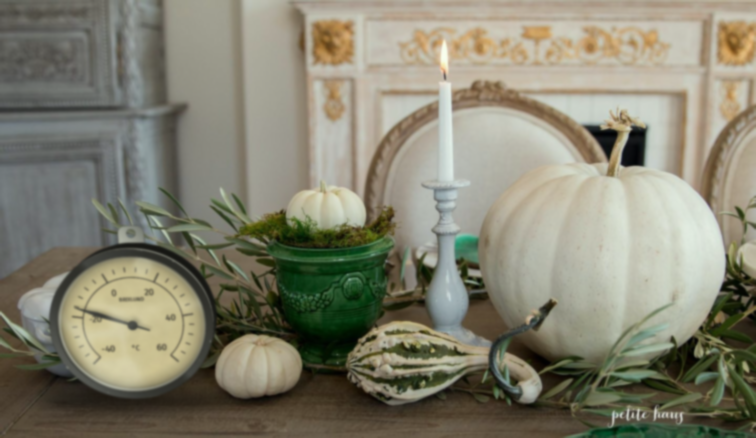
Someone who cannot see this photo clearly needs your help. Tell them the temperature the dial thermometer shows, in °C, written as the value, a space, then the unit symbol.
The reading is -16 °C
